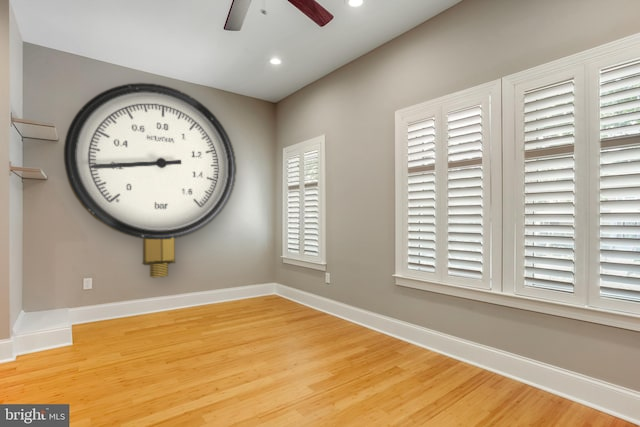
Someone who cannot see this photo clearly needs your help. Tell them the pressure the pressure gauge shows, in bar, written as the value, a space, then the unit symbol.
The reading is 0.2 bar
